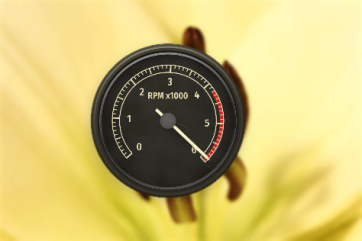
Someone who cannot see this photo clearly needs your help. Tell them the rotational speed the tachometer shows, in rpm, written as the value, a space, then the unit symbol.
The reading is 5900 rpm
